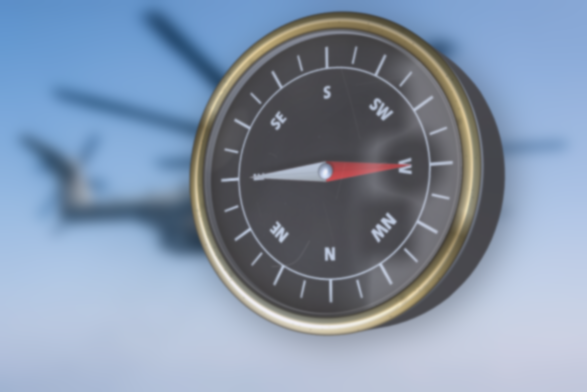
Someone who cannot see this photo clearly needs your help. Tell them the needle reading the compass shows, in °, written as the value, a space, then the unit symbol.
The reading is 270 °
